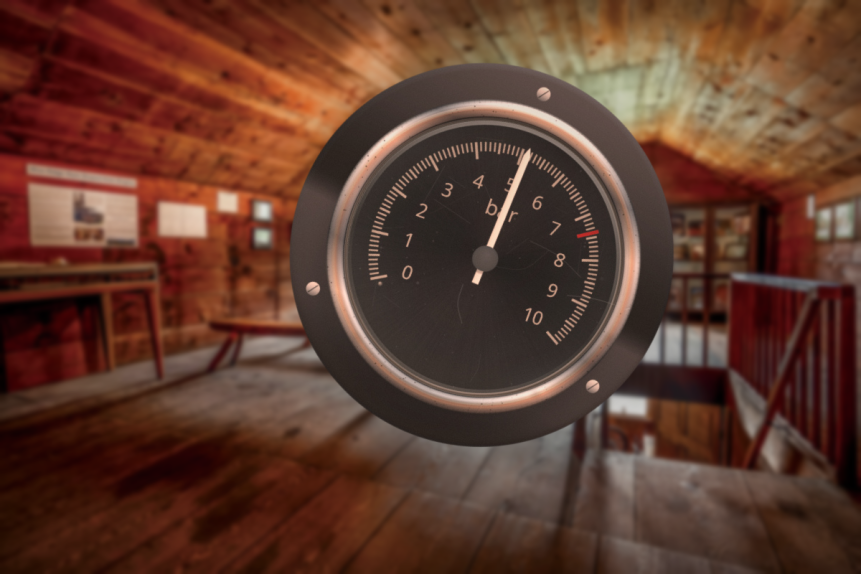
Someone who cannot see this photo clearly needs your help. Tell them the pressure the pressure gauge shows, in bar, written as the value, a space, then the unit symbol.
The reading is 5.1 bar
